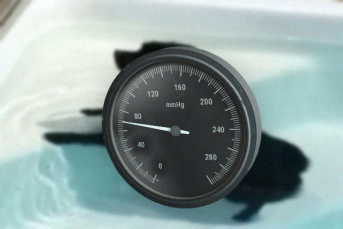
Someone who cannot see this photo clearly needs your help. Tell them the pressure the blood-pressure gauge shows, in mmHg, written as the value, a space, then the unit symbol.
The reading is 70 mmHg
